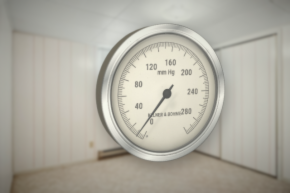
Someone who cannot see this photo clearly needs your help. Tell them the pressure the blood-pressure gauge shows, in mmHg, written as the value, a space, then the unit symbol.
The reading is 10 mmHg
